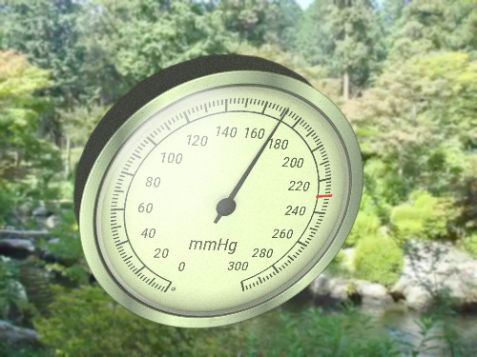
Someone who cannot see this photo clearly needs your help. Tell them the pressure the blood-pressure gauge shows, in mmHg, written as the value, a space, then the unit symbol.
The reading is 170 mmHg
